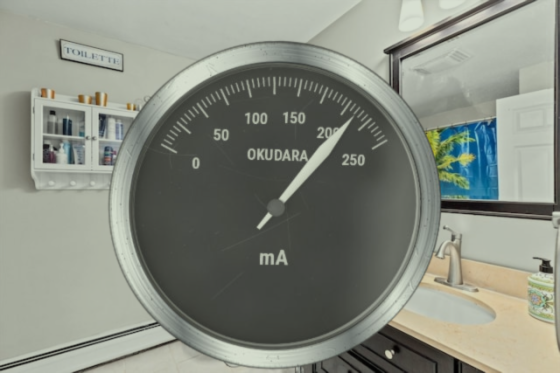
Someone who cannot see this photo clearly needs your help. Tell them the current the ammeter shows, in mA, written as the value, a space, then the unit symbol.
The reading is 210 mA
